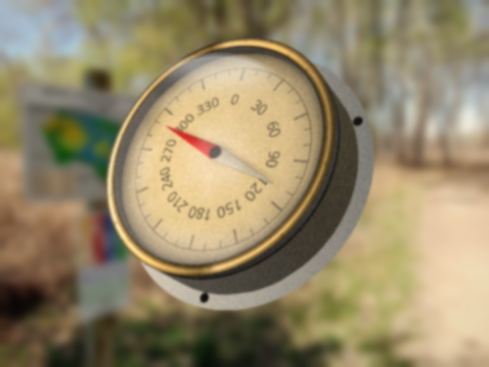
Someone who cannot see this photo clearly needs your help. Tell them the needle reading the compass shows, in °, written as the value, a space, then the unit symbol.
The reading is 290 °
